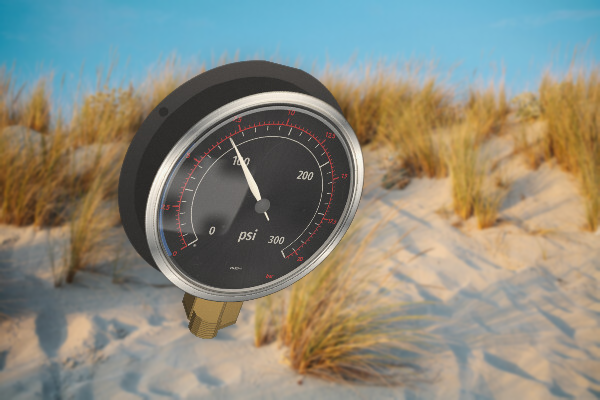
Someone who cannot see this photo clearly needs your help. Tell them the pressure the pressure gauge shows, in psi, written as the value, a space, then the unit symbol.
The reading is 100 psi
